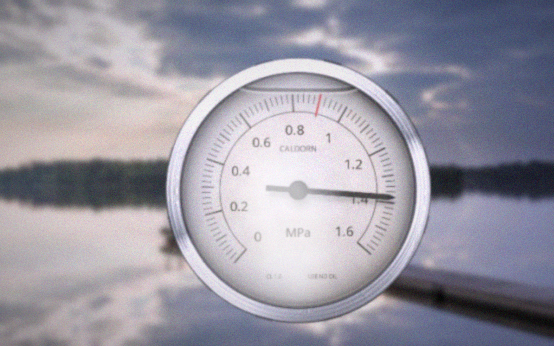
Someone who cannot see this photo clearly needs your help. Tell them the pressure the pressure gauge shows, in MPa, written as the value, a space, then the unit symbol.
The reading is 1.38 MPa
